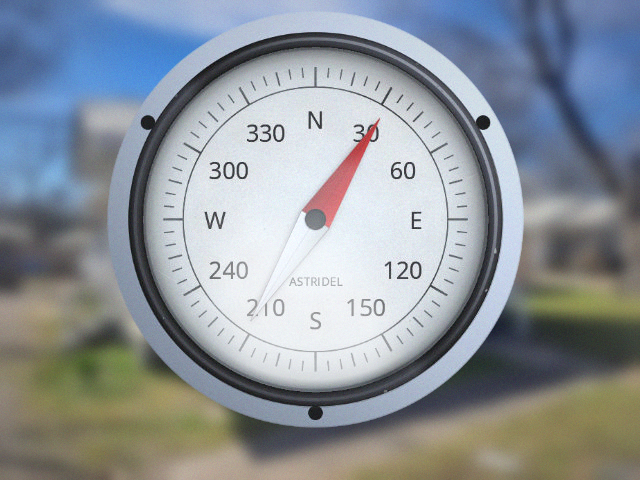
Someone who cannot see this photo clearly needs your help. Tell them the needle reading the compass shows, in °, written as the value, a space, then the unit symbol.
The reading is 32.5 °
